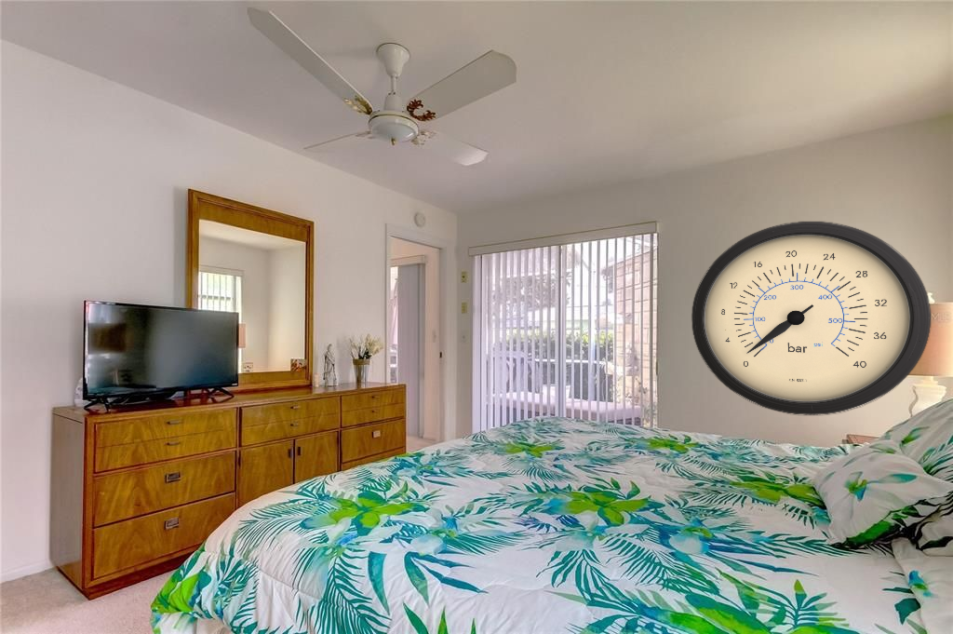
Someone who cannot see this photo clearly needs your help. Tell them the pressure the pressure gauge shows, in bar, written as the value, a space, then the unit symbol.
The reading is 1 bar
